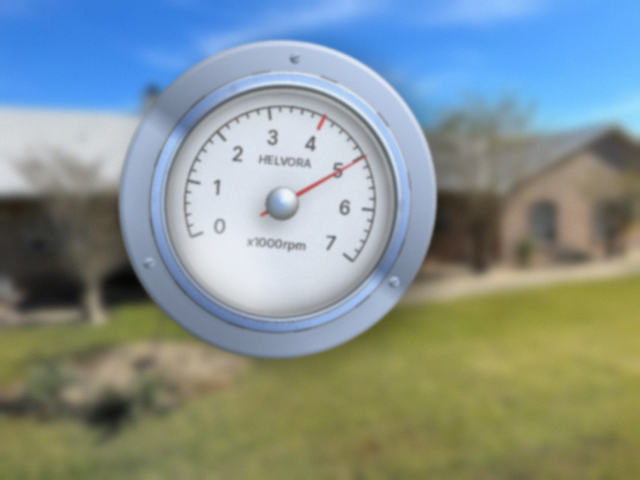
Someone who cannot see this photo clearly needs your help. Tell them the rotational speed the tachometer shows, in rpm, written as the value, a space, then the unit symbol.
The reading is 5000 rpm
